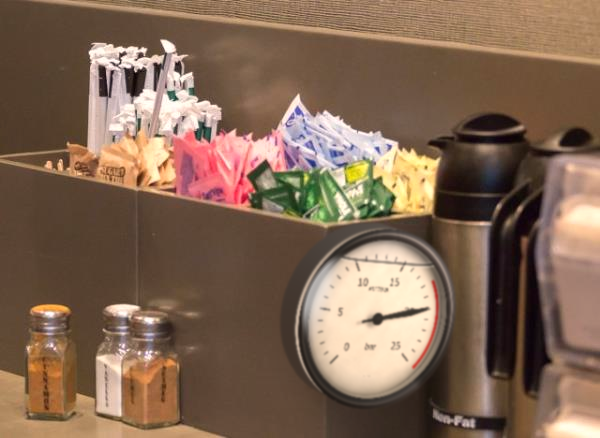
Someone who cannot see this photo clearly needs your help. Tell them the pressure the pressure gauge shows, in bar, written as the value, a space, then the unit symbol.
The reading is 20 bar
